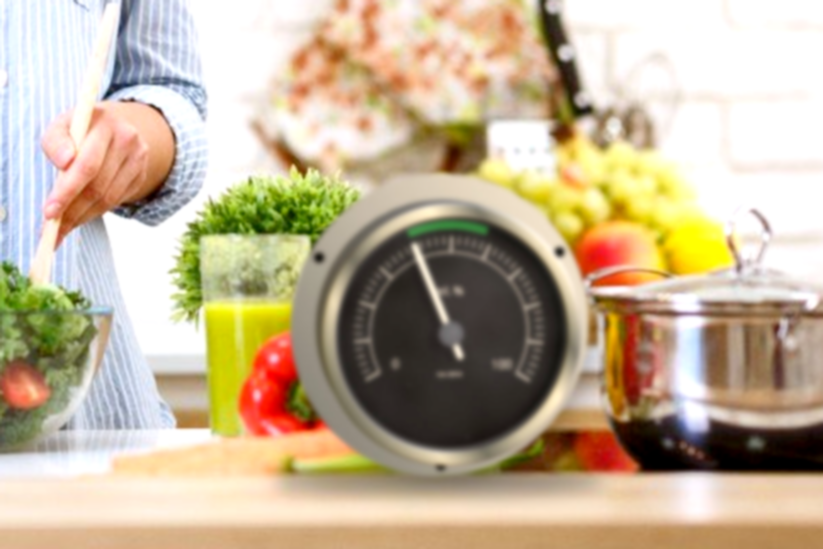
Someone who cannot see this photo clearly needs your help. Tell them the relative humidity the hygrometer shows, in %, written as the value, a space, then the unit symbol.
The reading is 40 %
